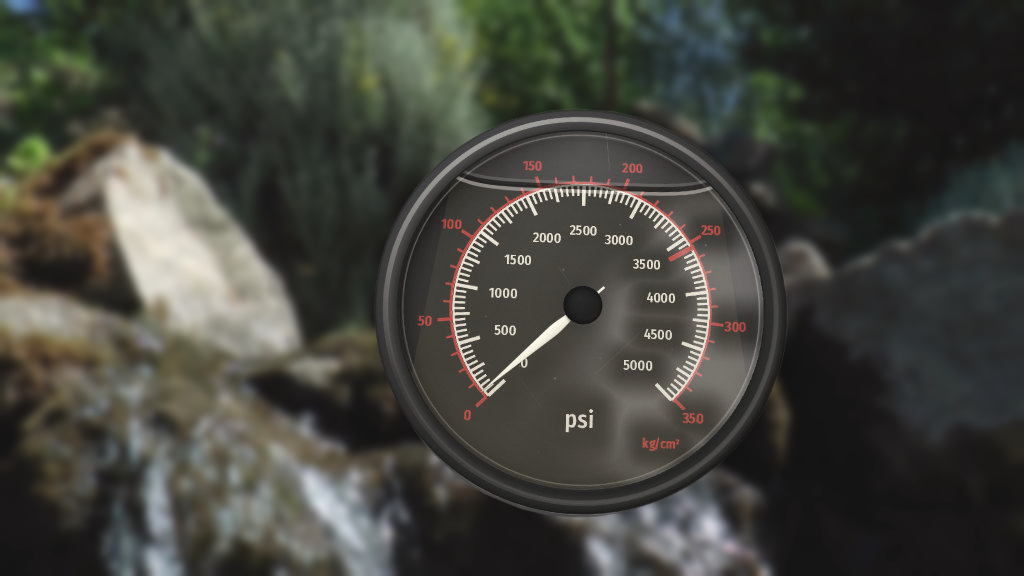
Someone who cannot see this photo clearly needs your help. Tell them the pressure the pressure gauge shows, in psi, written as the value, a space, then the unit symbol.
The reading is 50 psi
